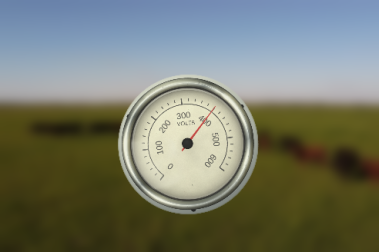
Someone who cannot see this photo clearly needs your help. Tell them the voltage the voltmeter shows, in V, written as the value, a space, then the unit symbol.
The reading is 400 V
